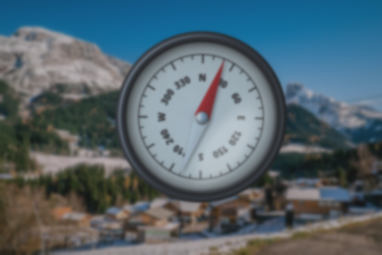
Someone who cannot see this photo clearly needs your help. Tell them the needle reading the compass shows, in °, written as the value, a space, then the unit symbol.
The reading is 20 °
